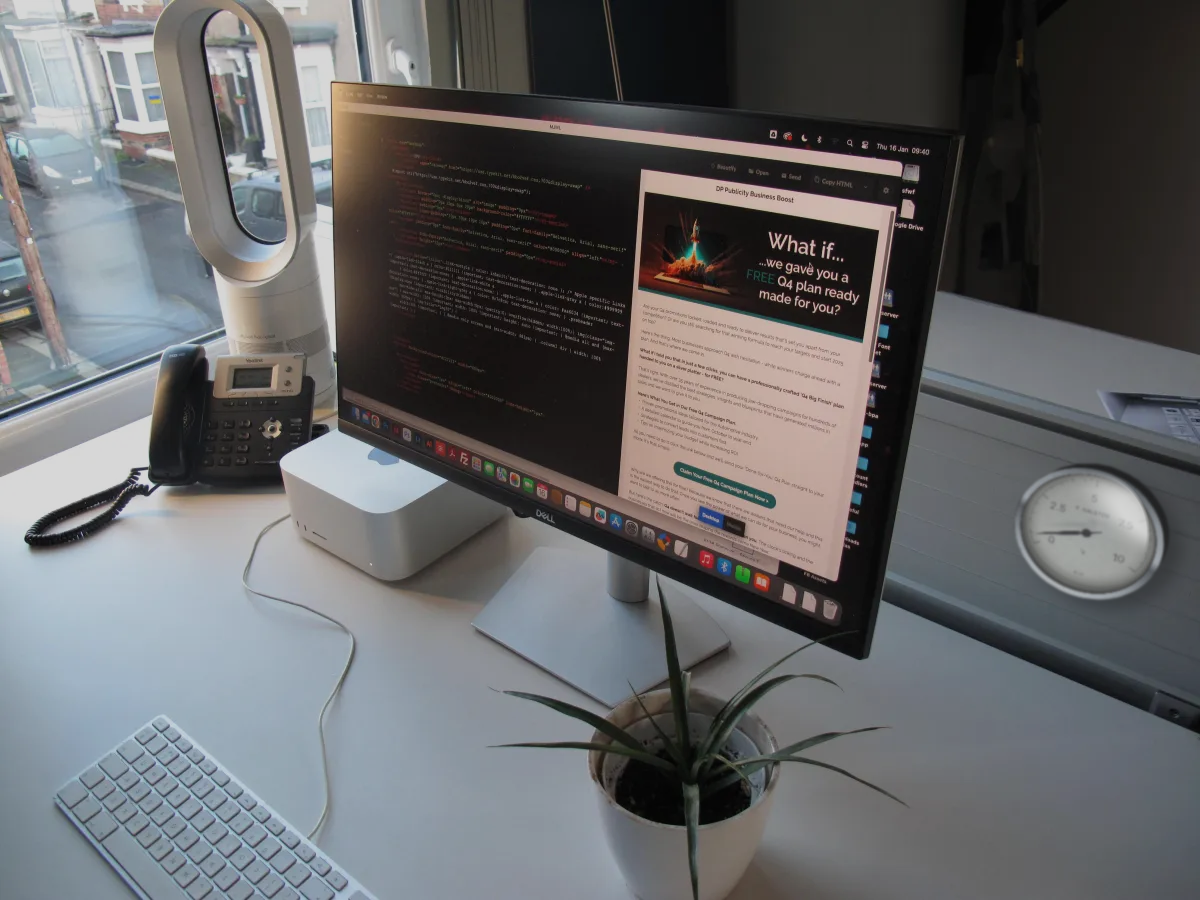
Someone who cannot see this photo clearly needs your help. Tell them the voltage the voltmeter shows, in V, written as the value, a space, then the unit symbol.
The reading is 0.5 V
